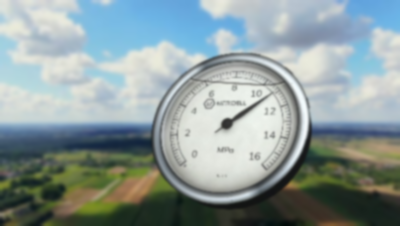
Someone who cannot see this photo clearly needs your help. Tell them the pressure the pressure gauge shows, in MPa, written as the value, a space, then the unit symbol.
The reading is 11 MPa
